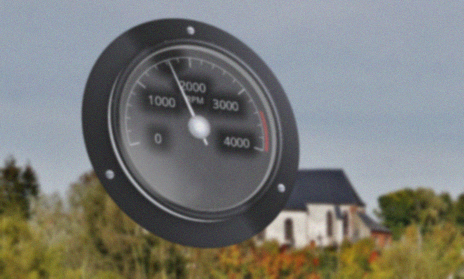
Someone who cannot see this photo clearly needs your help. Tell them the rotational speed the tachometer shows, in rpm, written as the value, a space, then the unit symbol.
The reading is 1600 rpm
